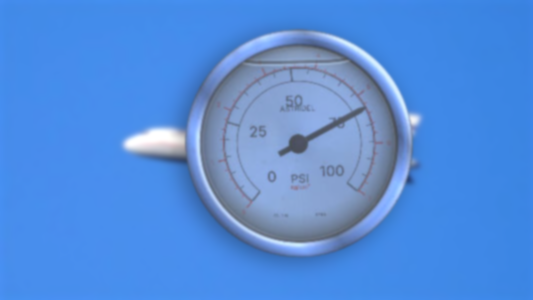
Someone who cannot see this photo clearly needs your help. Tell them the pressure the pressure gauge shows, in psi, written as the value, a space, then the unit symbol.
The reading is 75 psi
